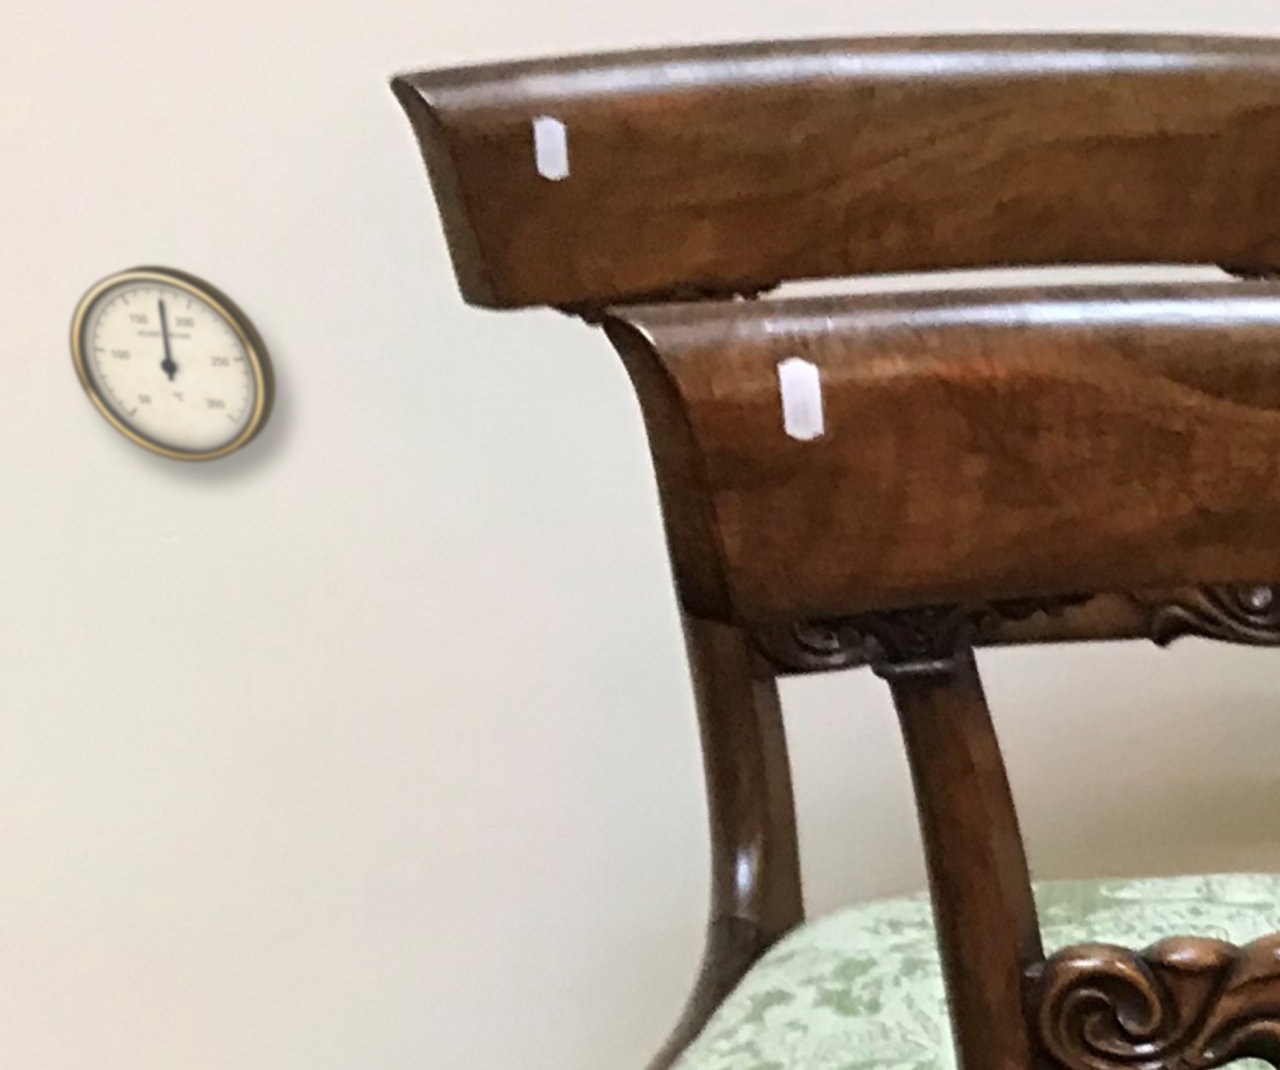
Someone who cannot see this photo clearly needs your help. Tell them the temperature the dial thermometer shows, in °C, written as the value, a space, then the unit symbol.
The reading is 180 °C
